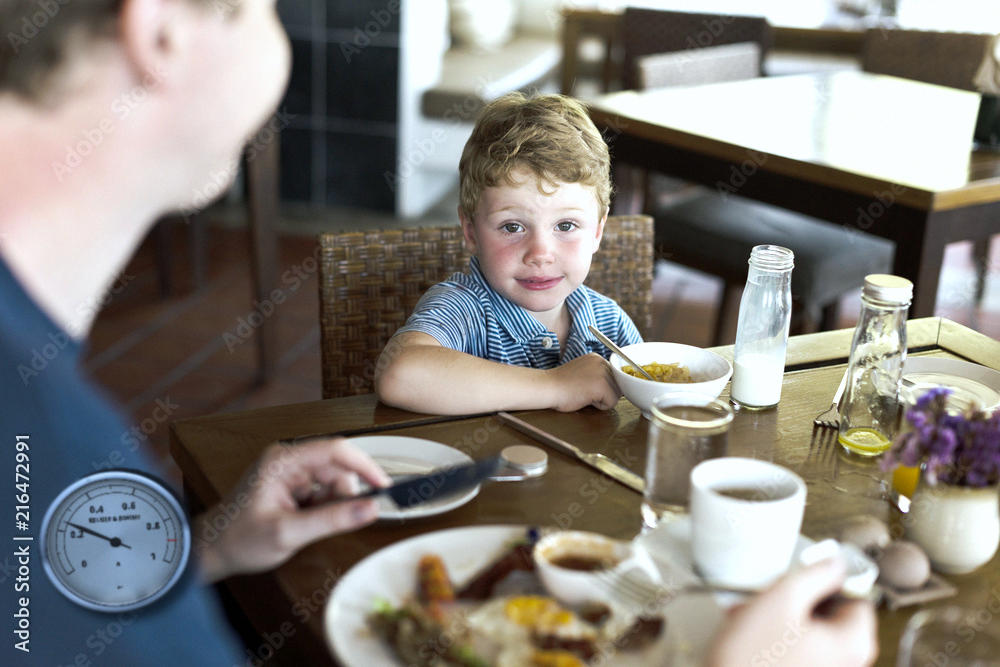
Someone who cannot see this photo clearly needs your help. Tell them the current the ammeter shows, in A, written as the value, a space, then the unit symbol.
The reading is 0.25 A
